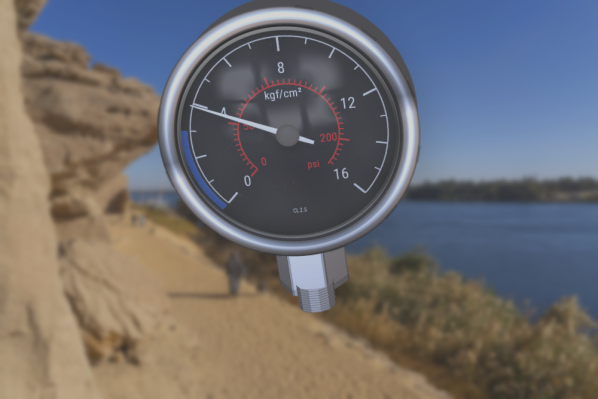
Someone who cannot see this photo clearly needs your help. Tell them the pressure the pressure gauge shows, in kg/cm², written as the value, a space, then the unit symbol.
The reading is 4 kg/cm²
